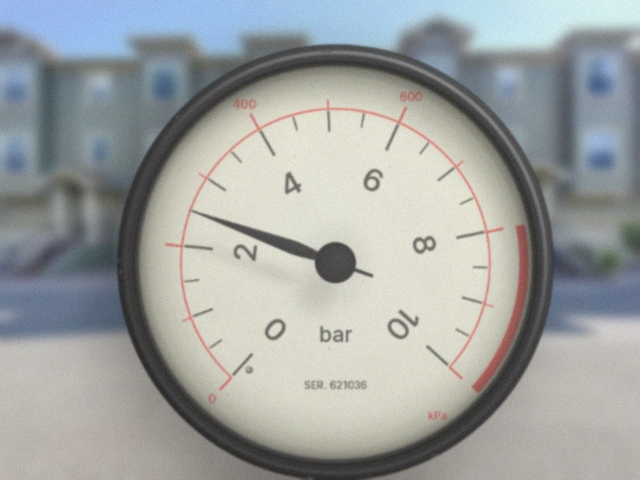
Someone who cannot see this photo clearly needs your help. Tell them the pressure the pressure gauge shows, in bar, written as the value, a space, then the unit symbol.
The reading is 2.5 bar
